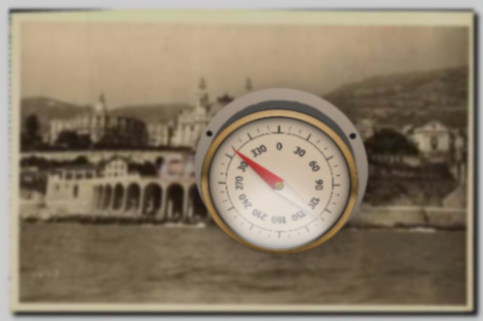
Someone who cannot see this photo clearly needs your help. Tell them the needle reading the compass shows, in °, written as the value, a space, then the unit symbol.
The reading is 310 °
